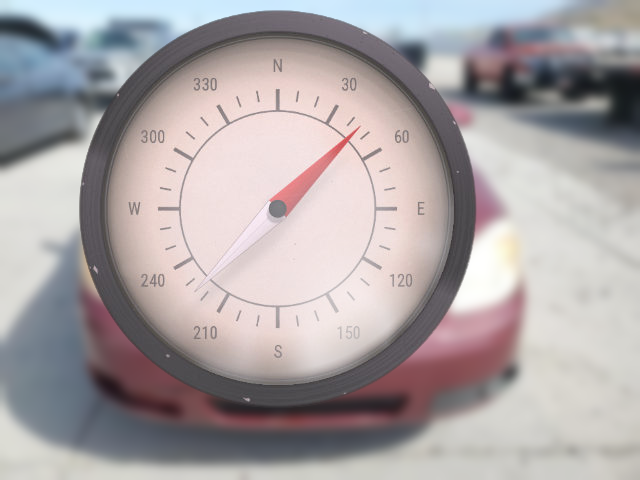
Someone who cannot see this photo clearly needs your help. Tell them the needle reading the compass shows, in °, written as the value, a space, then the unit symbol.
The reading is 45 °
